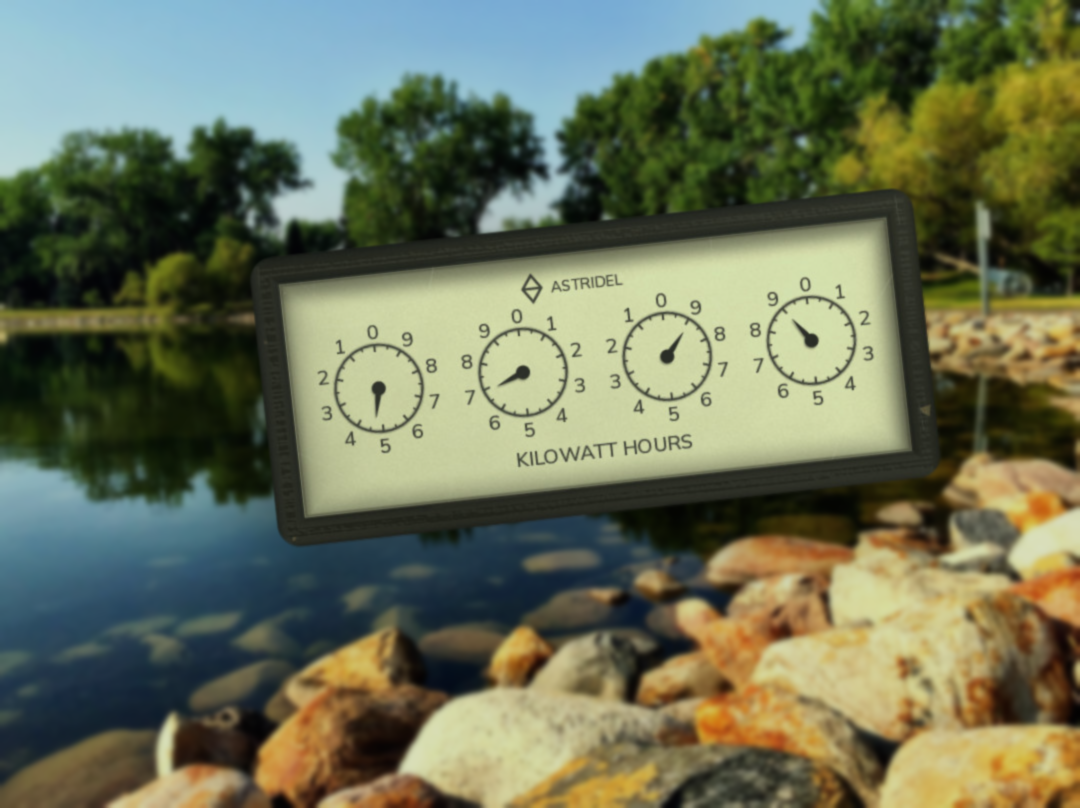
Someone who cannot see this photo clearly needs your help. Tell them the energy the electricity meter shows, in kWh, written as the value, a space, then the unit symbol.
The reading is 4689 kWh
